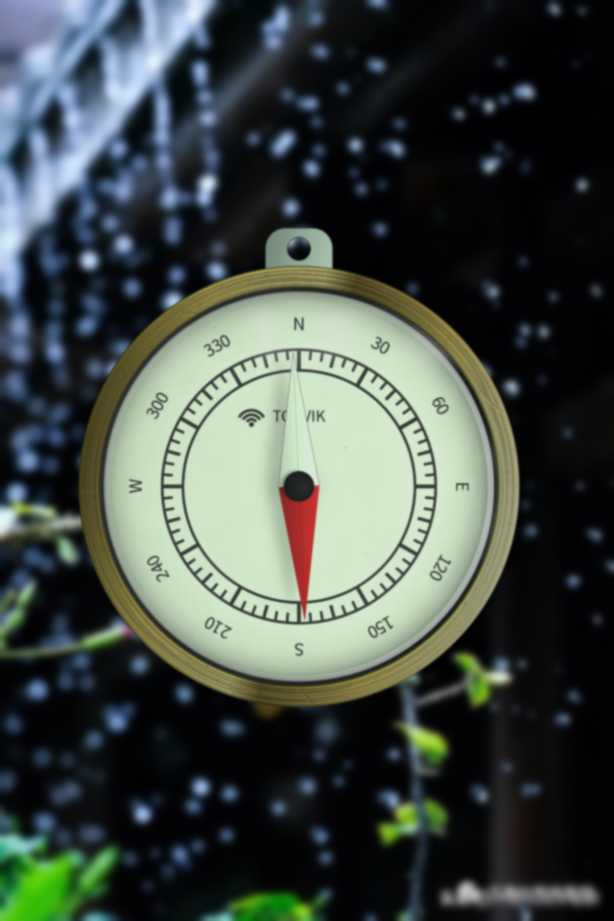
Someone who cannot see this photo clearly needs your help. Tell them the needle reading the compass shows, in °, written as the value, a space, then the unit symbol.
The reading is 177.5 °
